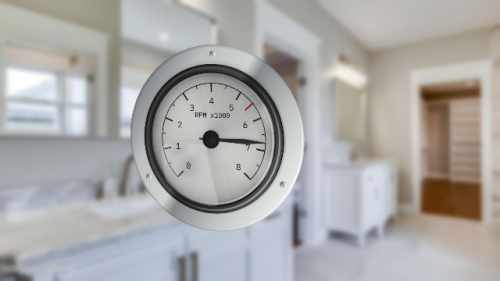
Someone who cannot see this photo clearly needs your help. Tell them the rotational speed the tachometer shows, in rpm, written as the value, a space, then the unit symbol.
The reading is 6750 rpm
